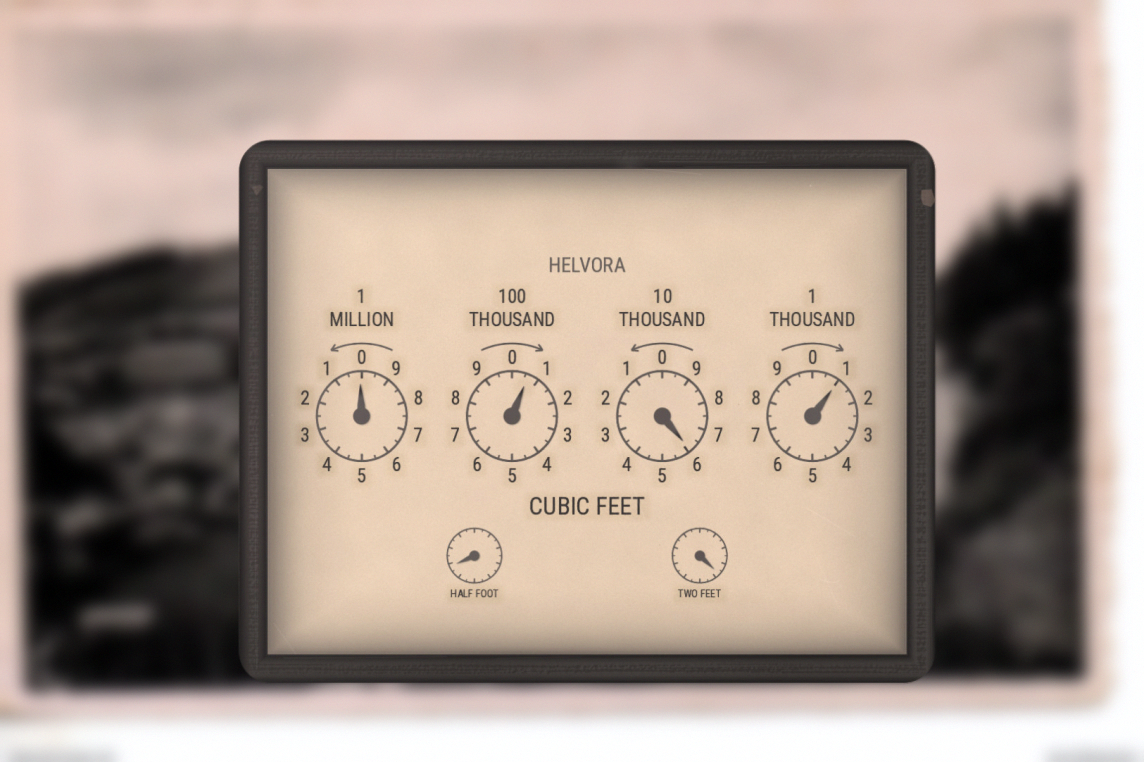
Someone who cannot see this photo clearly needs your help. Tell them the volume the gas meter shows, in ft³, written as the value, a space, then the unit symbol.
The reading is 6100 ft³
